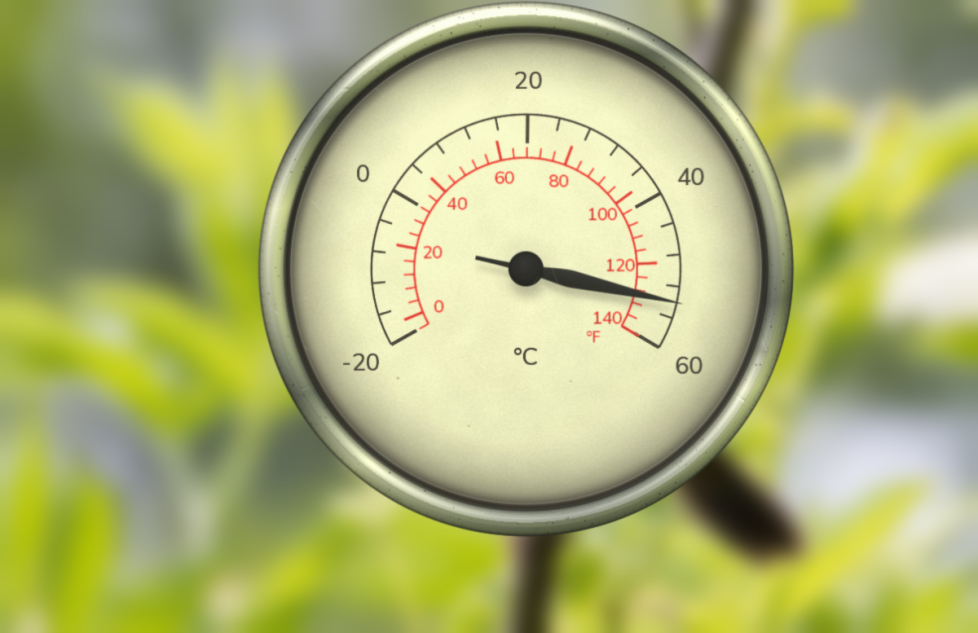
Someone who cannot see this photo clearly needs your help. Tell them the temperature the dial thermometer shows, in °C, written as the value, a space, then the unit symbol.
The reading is 54 °C
